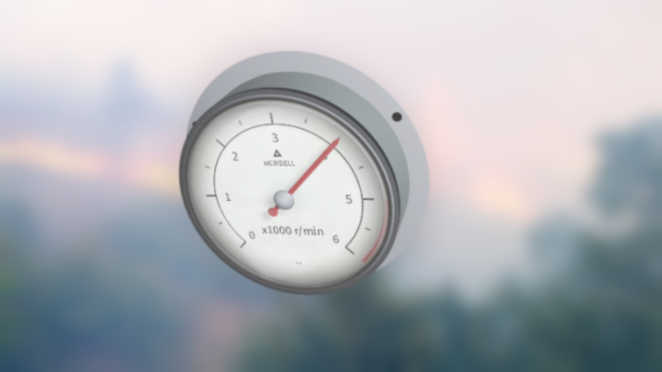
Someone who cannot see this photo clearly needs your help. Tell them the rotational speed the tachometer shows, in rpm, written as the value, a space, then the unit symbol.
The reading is 4000 rpm
